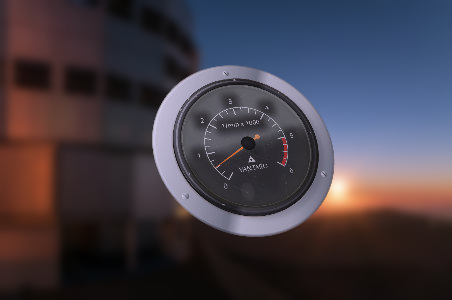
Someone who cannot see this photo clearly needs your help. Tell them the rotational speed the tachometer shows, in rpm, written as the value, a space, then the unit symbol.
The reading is 500 rpm
